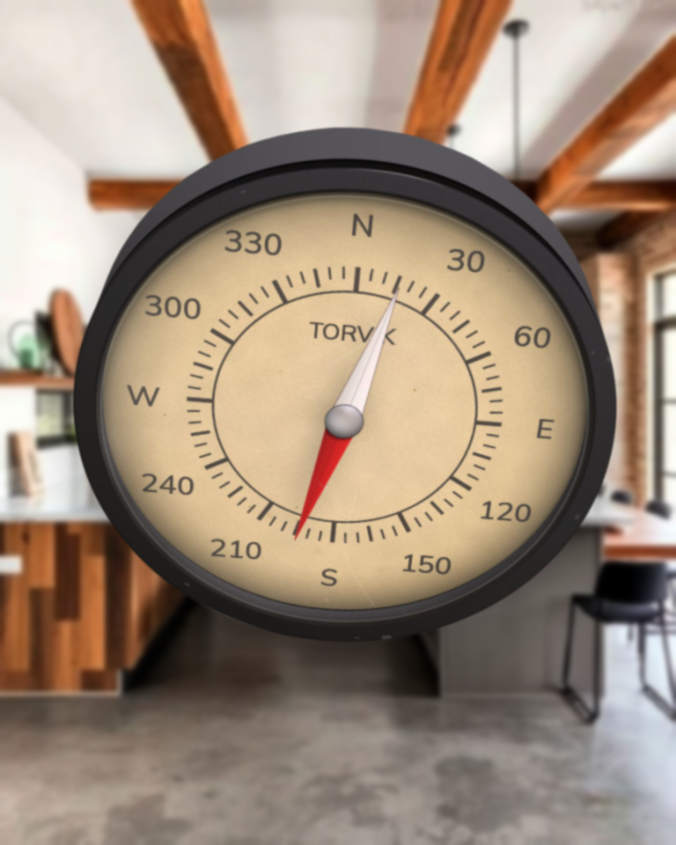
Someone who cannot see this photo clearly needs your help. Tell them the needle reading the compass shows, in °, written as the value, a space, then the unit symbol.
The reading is 195 °
